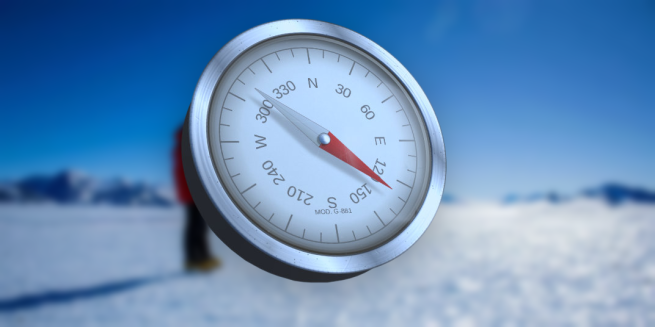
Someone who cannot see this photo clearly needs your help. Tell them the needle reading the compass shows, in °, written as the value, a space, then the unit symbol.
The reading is 130 °
